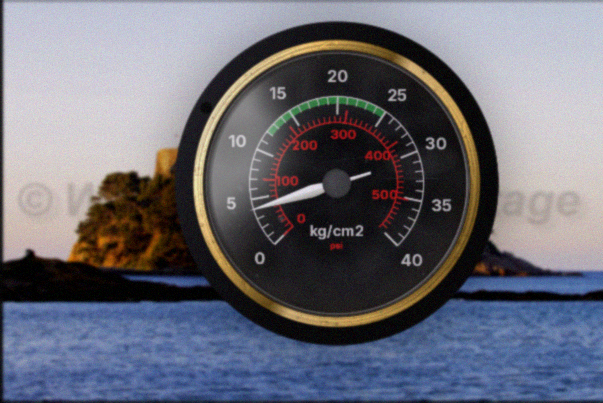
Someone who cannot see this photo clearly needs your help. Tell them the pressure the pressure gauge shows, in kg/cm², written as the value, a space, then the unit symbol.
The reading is 4 kg/cm²
